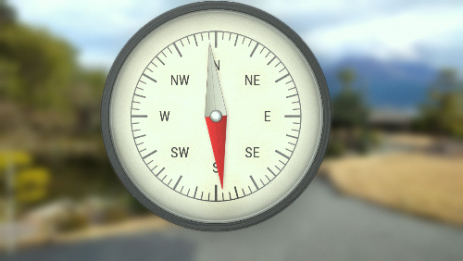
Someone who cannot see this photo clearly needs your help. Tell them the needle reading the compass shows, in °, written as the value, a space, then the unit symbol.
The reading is 175 °
